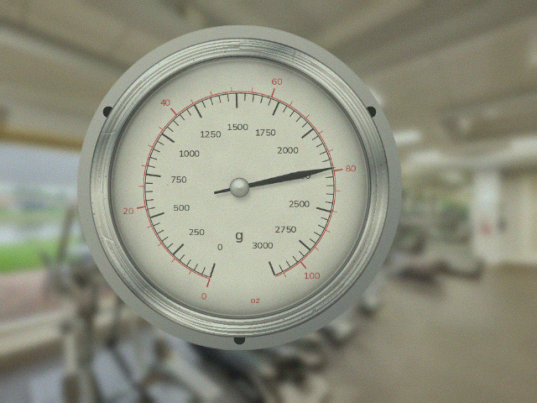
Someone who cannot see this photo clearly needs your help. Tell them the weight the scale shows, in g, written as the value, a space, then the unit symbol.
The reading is 2250 g
